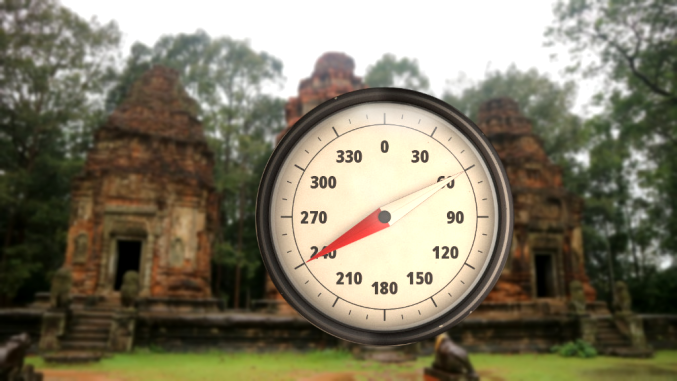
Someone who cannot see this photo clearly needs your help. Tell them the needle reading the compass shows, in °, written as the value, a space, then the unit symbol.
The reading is 240 °
